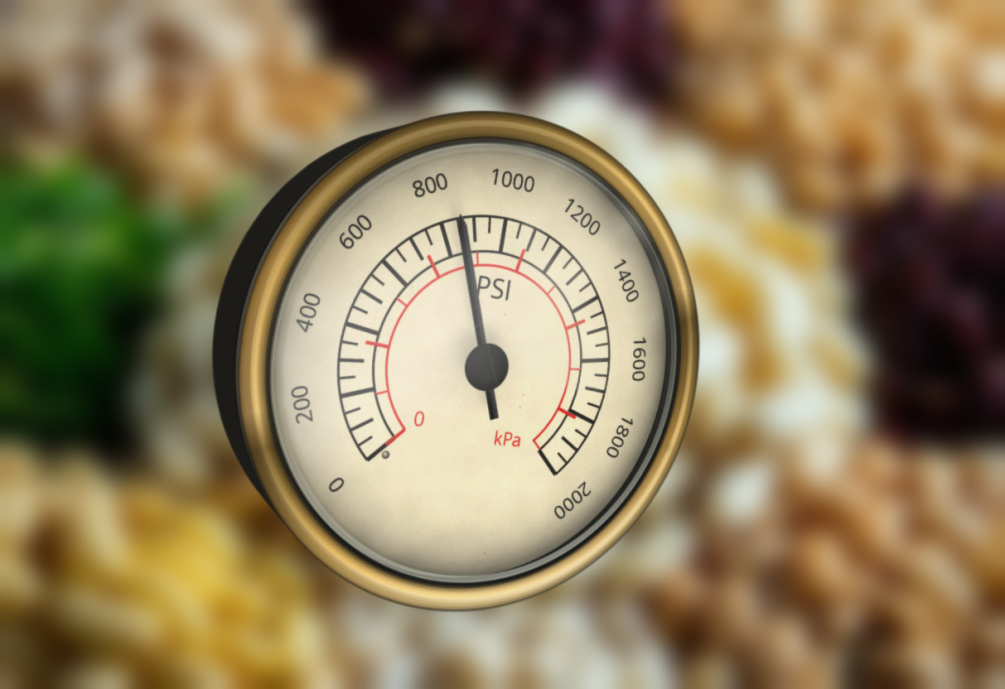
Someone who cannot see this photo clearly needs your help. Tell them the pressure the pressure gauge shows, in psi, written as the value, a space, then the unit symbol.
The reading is 850 psi
